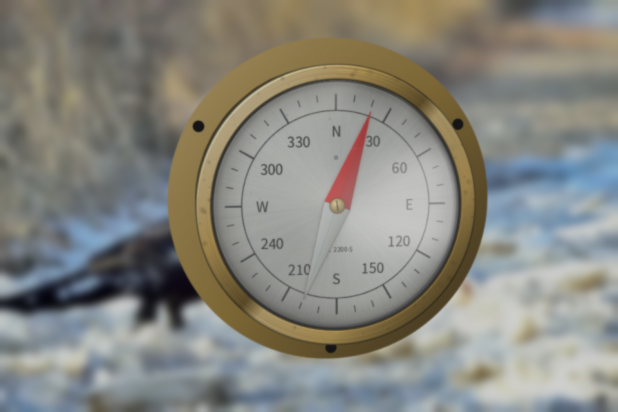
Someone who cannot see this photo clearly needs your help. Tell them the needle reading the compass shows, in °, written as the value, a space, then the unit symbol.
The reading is 20 °
